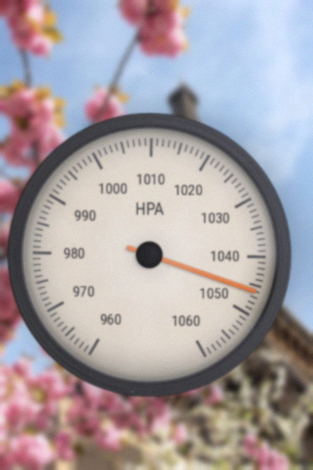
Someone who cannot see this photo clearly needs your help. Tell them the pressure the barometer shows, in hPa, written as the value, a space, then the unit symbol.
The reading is 1046 hPa
